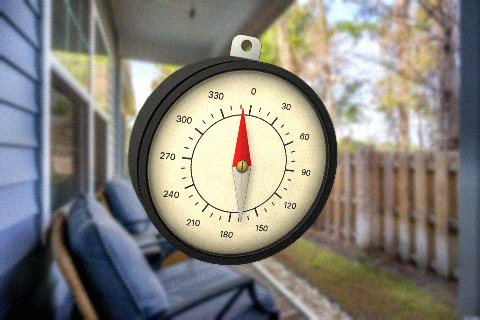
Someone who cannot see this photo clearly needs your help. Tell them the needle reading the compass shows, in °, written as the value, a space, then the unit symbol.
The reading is 350 °
